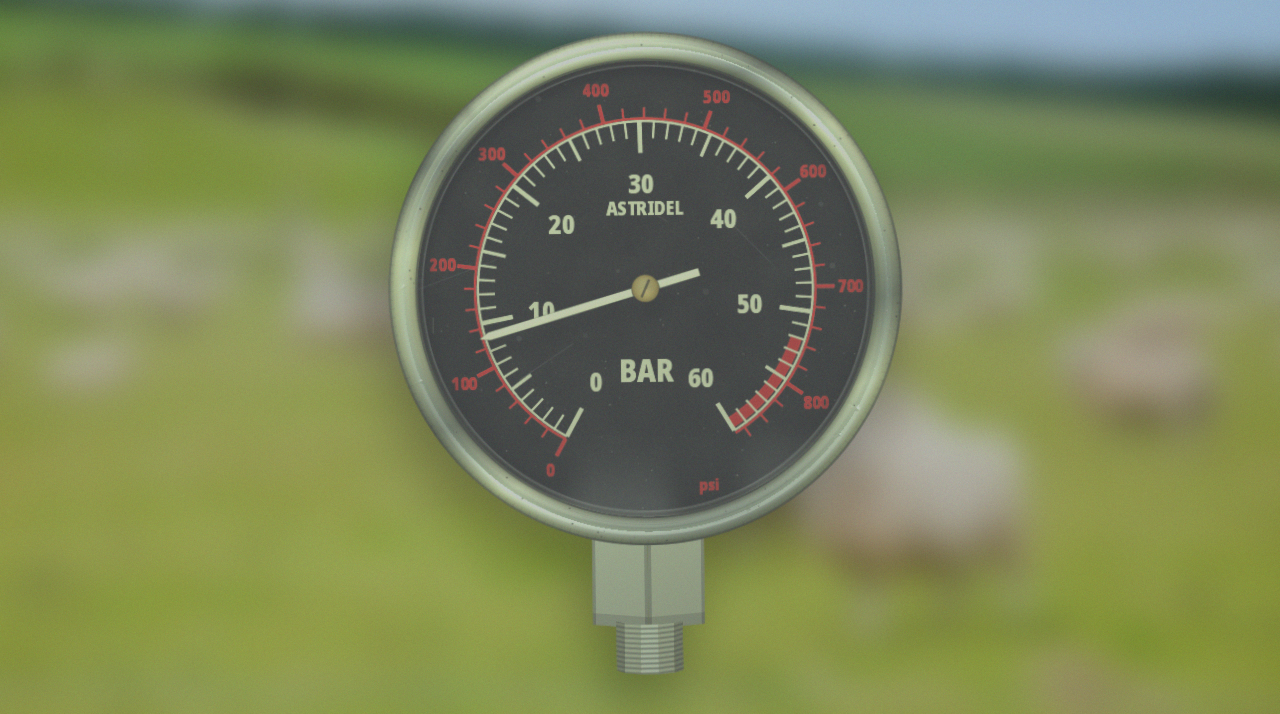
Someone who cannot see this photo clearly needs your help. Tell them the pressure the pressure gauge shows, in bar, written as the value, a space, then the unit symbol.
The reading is 9 bar
